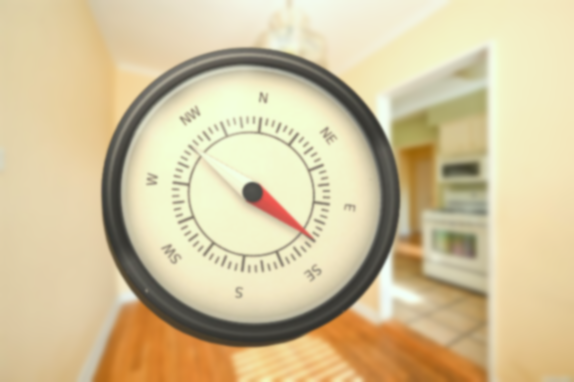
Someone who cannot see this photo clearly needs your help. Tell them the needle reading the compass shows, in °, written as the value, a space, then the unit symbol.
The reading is 120 °
